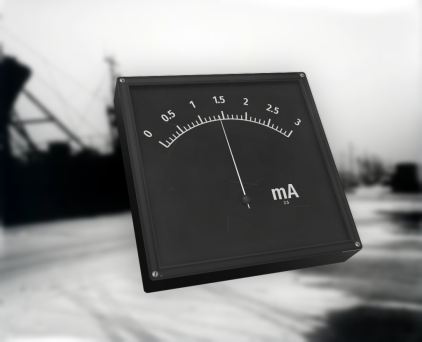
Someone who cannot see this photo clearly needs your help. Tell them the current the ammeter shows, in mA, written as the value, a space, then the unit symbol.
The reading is 1.4 mA
